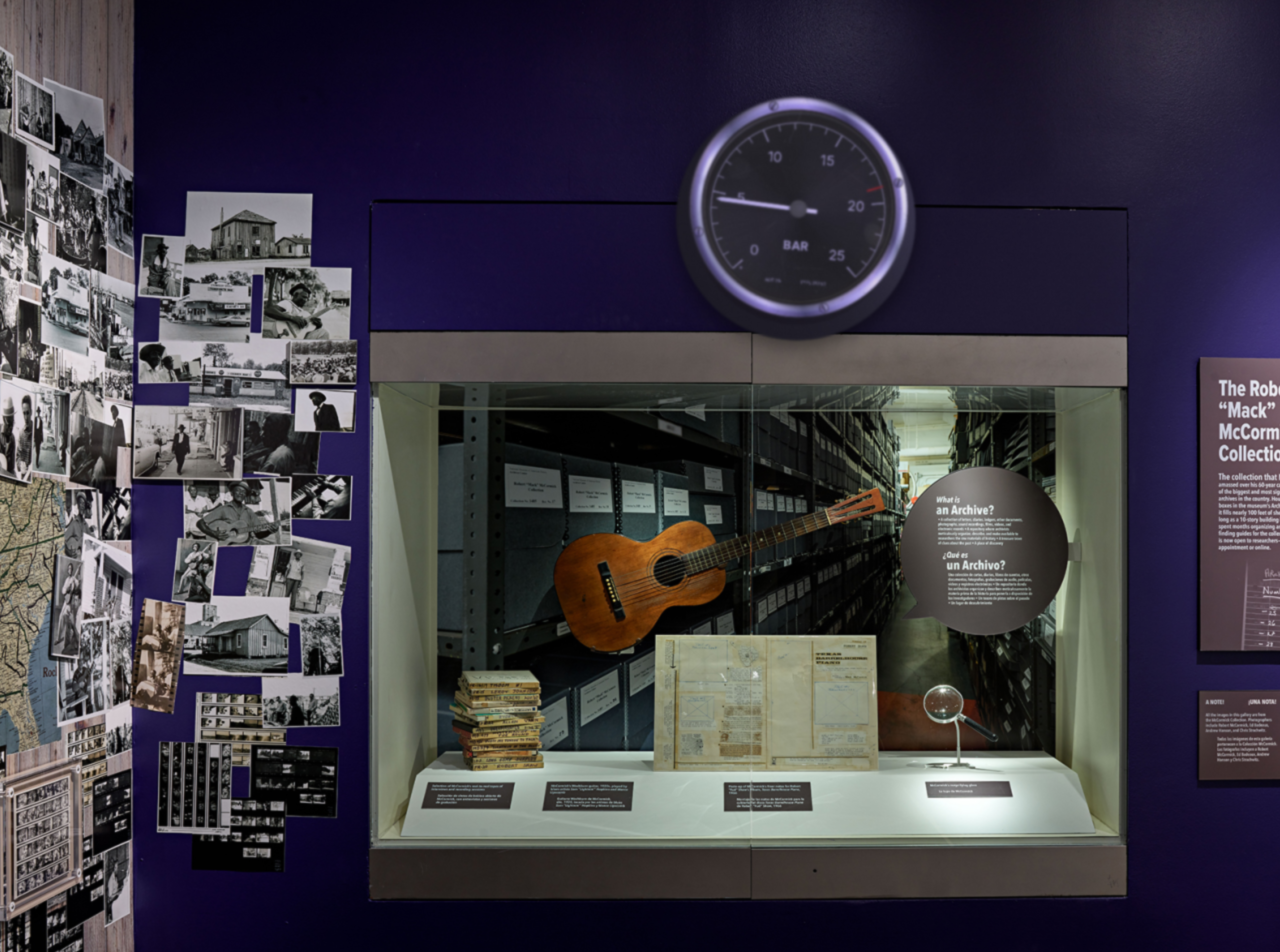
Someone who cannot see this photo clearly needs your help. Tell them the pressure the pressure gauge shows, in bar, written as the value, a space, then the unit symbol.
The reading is 4.5 bar
